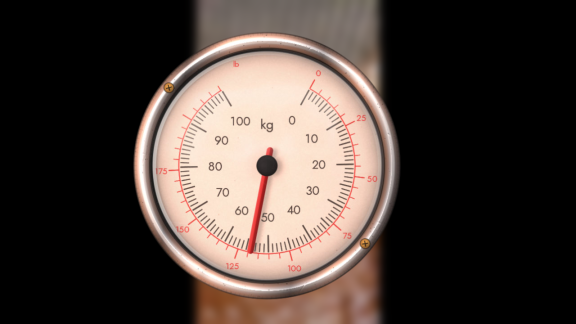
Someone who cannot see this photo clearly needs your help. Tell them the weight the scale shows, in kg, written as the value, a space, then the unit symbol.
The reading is 54 kg
